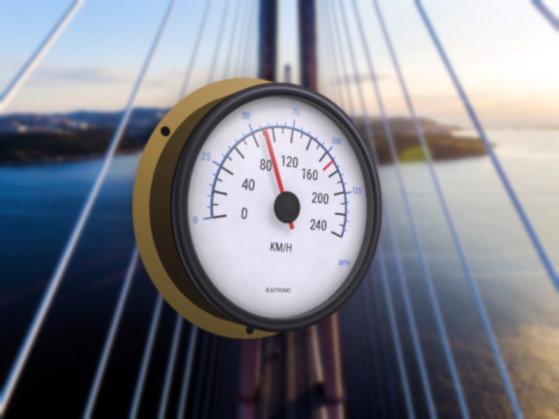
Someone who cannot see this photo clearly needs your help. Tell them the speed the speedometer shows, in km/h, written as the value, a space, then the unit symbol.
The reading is 90 km/h
